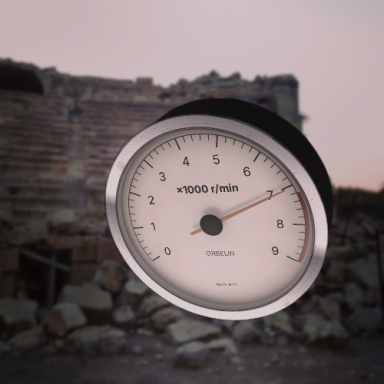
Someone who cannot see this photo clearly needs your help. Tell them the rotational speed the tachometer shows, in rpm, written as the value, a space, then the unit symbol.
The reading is 7000 rpm
